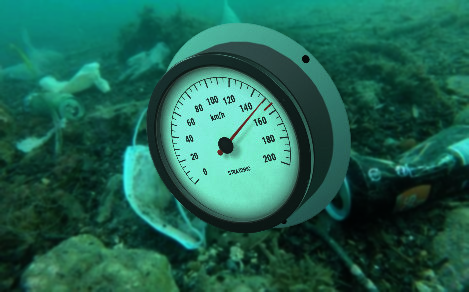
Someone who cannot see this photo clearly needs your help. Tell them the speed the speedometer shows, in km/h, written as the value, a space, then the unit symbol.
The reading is 150 km/h
